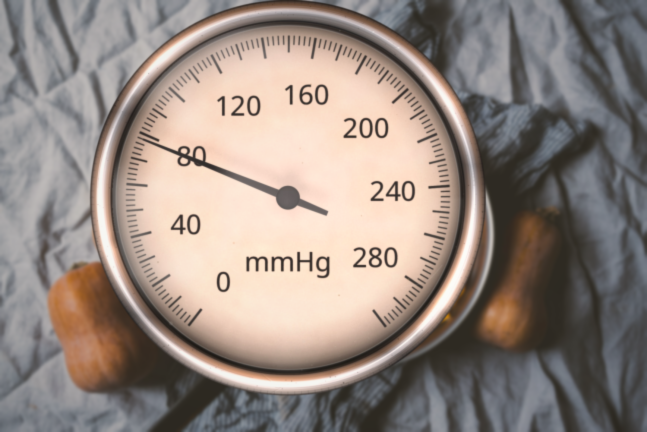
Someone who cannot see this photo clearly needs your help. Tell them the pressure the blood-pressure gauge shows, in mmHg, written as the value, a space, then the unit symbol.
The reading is 78 mmHg
